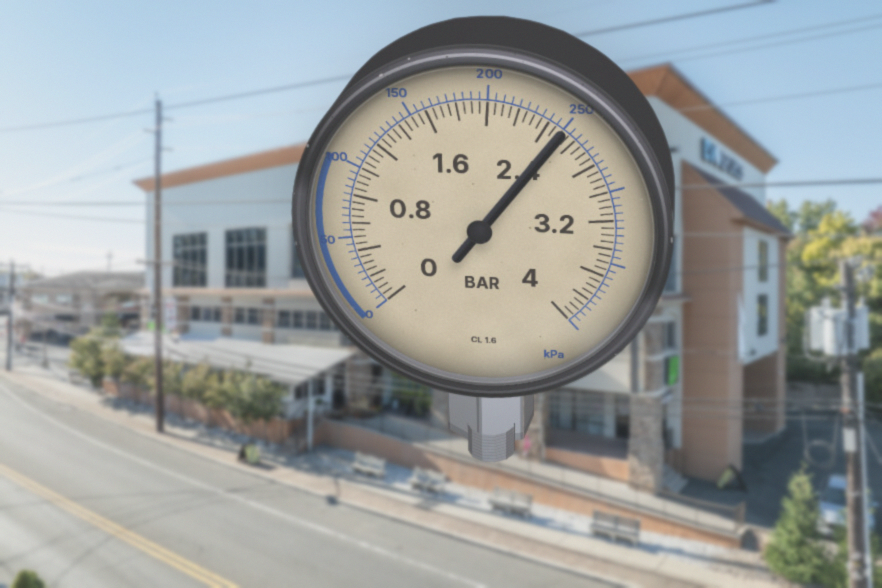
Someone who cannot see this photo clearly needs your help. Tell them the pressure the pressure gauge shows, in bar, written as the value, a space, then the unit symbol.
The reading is 2.5 bar
